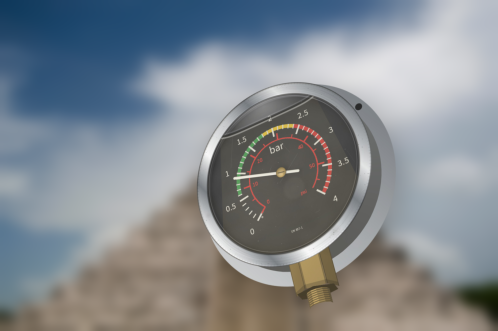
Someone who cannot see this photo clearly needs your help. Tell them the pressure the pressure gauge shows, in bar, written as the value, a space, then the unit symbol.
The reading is 0.9 bar
